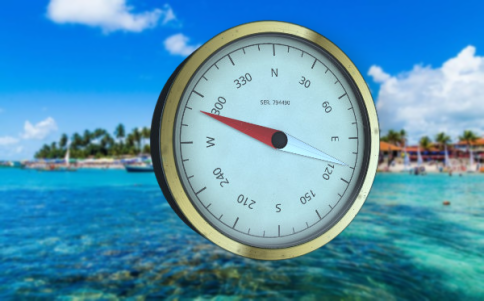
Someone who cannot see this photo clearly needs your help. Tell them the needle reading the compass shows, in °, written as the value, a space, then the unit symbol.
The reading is 290 °
